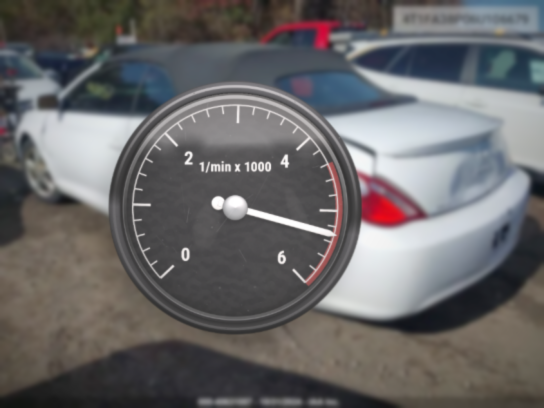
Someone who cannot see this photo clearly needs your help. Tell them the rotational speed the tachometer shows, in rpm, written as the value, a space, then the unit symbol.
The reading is 5300 rpm
